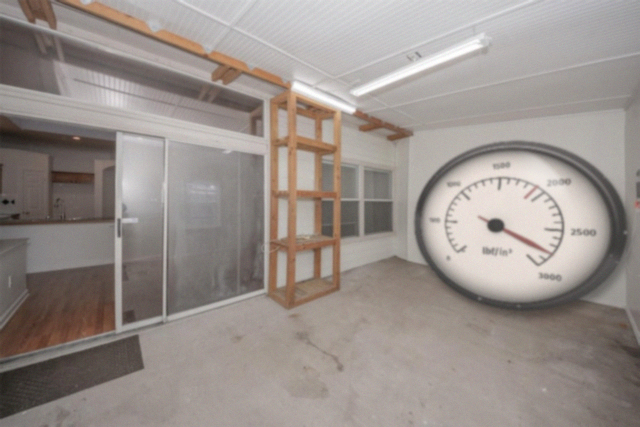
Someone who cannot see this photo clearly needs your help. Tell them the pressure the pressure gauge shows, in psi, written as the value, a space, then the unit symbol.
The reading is 2800 psi
